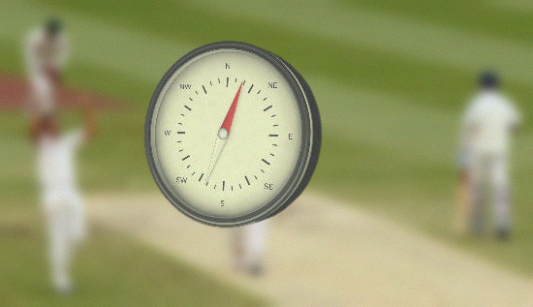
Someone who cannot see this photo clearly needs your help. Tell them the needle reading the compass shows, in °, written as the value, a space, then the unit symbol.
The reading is 20 °
